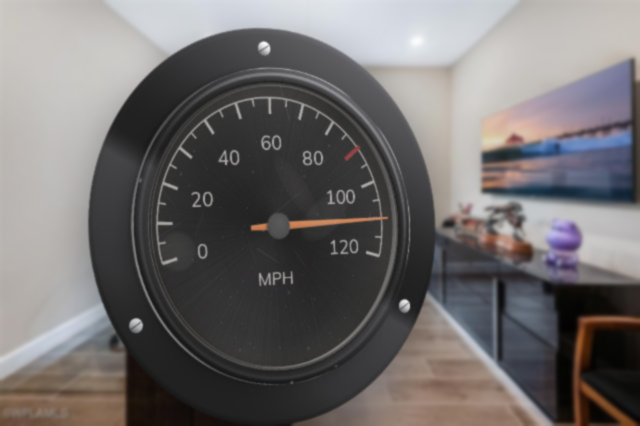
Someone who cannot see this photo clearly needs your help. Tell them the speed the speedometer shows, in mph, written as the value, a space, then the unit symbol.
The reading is 110 mph
